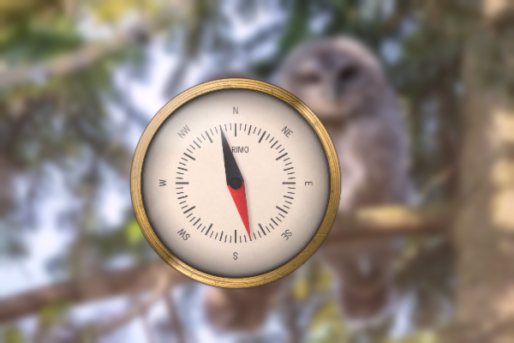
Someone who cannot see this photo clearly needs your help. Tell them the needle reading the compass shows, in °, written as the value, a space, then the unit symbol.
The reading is 165 °
